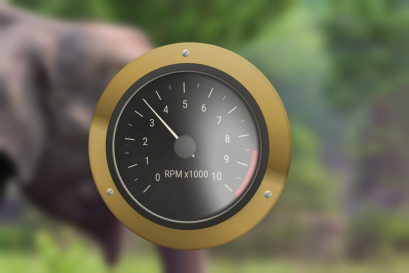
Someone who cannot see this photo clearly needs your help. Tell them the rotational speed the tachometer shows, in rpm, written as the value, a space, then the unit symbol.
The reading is 3500 rpm
